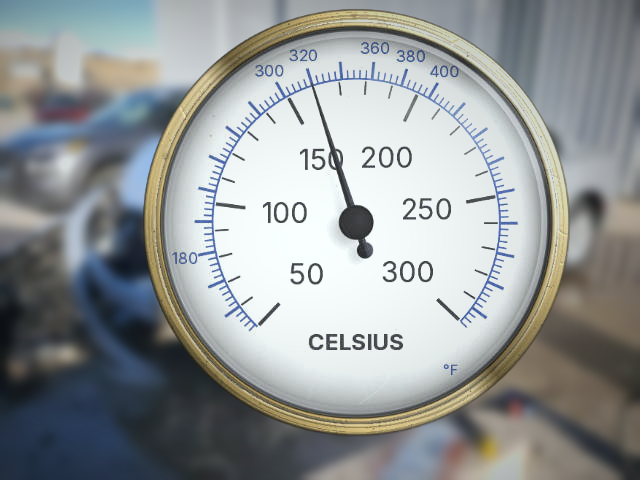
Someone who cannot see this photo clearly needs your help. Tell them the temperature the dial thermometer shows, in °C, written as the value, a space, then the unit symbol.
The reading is 160 °C
